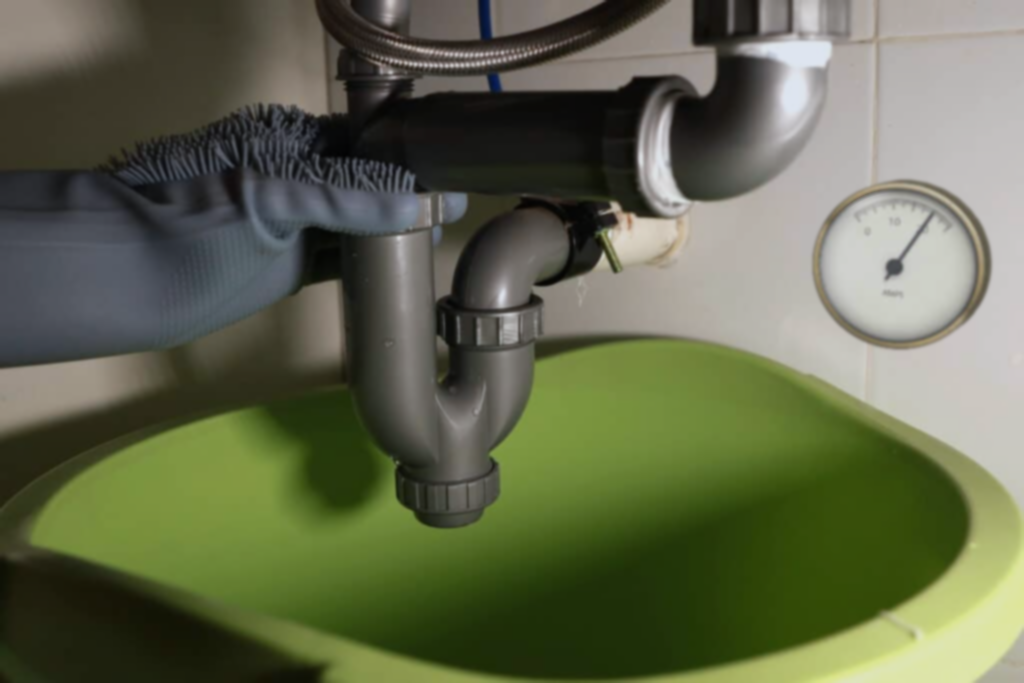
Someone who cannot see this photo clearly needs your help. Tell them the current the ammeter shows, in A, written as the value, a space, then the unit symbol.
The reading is 20 A
